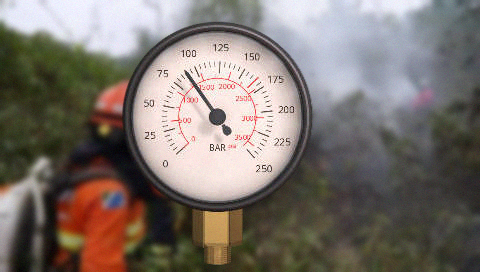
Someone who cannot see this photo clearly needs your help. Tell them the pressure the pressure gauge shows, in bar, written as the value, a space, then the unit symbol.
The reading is 90 bar
